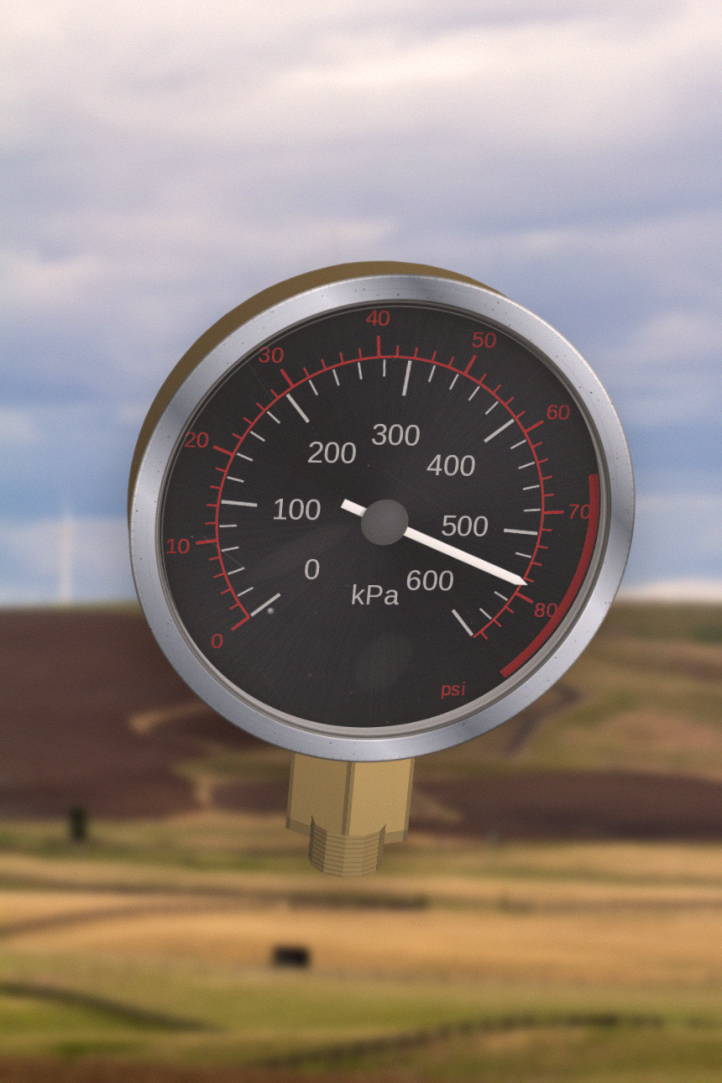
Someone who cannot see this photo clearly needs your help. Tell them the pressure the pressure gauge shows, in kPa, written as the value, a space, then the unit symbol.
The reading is 540 kPa
